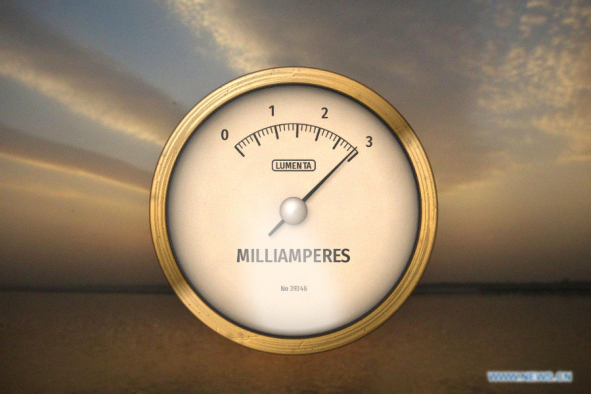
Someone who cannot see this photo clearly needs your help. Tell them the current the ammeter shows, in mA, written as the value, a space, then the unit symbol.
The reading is 2.9 mA
